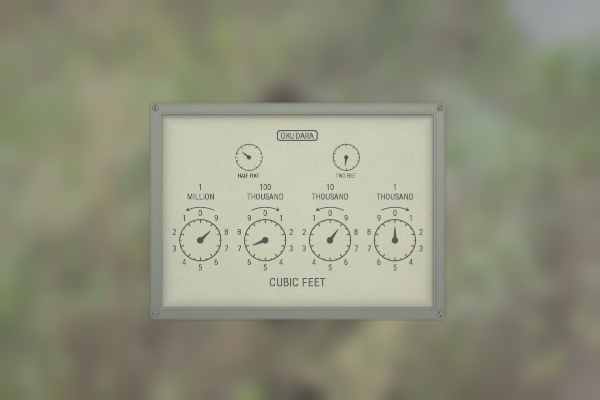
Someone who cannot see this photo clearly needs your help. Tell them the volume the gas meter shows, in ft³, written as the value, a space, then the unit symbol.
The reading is 869000 ft³
